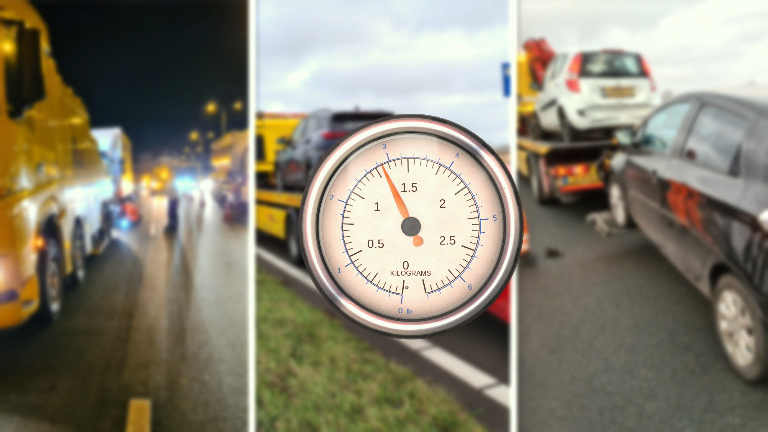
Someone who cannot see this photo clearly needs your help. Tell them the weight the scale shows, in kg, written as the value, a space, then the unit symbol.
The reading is 1.3 kg
